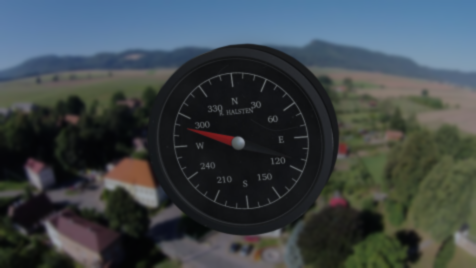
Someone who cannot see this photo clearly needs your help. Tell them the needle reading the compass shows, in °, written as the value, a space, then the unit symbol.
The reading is 290 °
